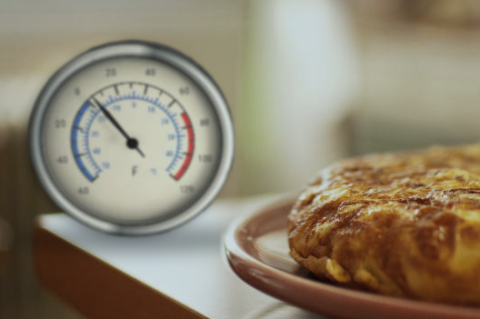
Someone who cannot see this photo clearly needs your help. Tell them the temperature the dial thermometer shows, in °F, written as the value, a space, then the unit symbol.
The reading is 5 °F
